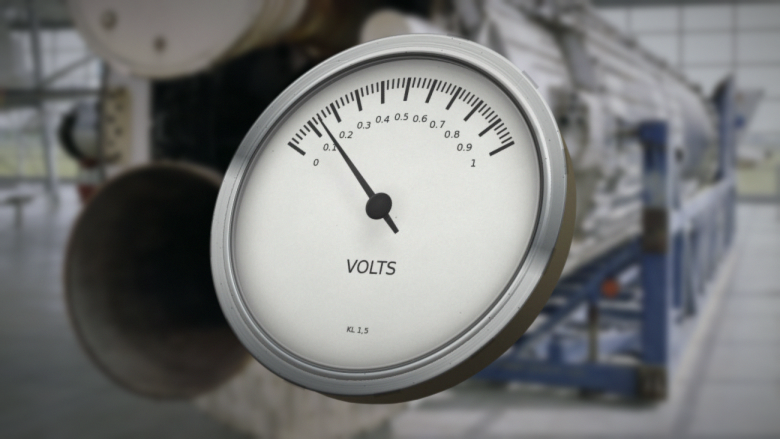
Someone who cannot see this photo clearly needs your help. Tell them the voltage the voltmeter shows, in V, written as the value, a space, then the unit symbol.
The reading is 0.14 V
